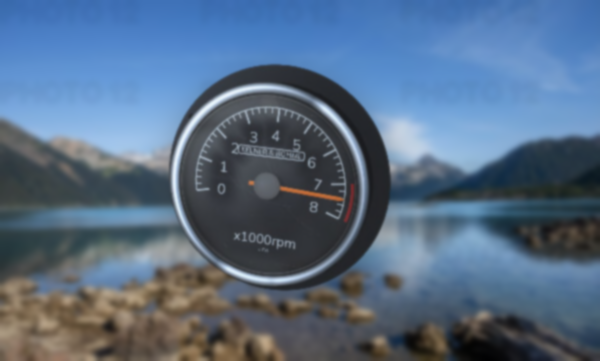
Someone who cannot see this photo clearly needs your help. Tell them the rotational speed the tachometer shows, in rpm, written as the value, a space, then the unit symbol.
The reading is 7400 rpm
